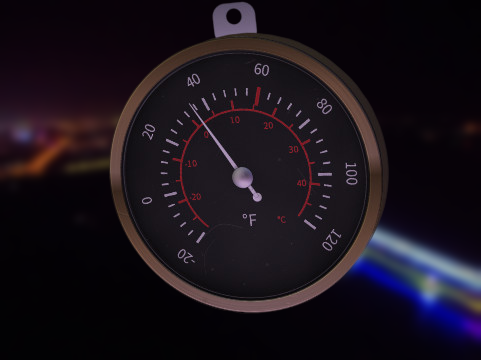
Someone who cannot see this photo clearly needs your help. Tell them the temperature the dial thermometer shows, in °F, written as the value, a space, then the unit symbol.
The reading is 36 °F
